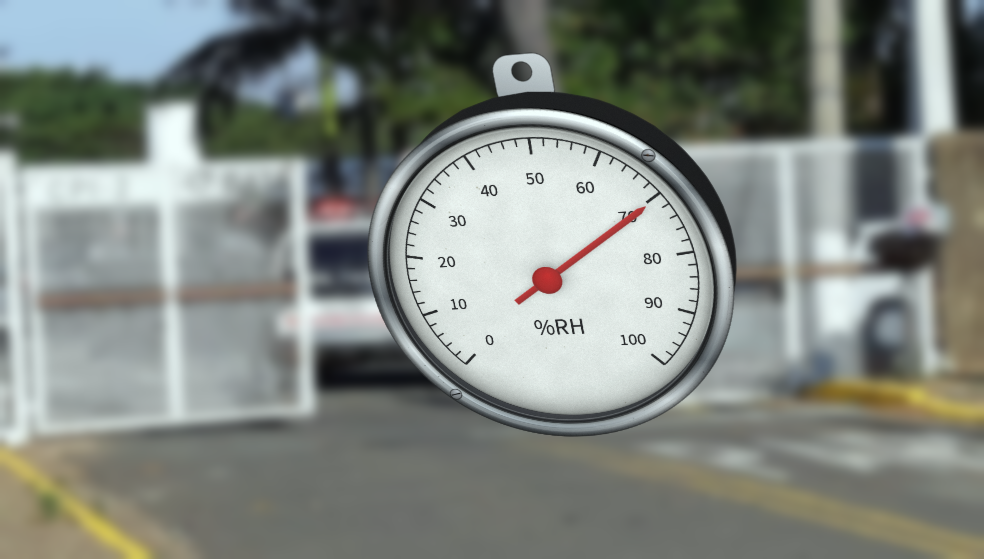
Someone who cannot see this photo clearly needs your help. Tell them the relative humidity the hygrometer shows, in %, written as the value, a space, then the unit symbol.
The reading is 70 %
